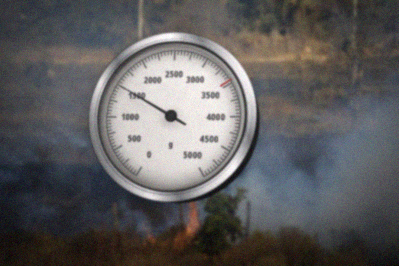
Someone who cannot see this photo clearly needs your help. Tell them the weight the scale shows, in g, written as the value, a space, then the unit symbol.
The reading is 1500 g
